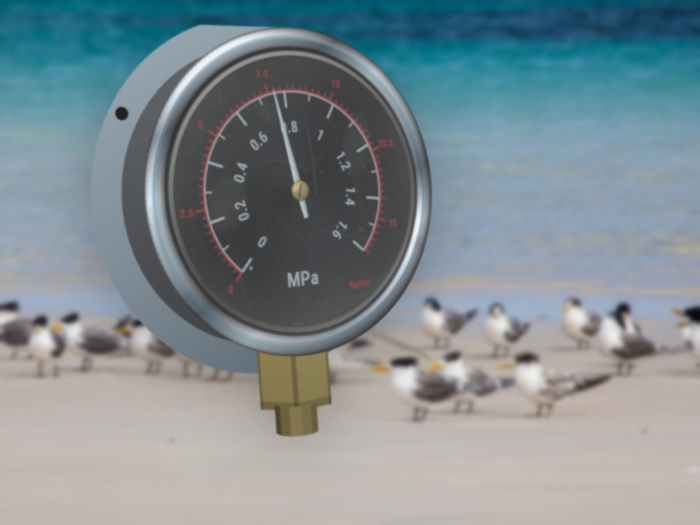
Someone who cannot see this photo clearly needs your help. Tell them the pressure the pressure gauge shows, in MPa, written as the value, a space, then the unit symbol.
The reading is 0.75 MPa
